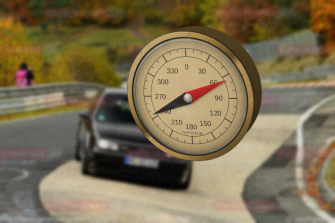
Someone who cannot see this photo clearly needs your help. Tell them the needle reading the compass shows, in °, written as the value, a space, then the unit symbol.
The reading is 65 °
